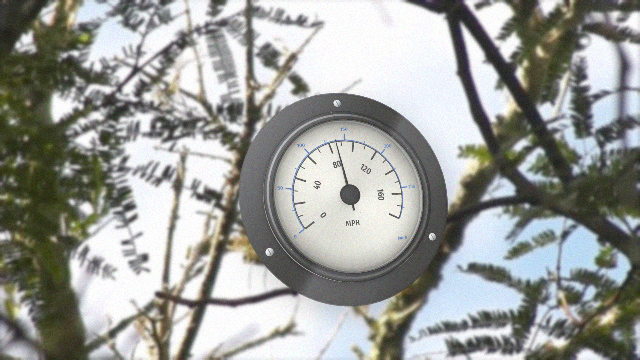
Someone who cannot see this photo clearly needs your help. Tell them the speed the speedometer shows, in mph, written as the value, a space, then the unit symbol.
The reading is 85 mph
